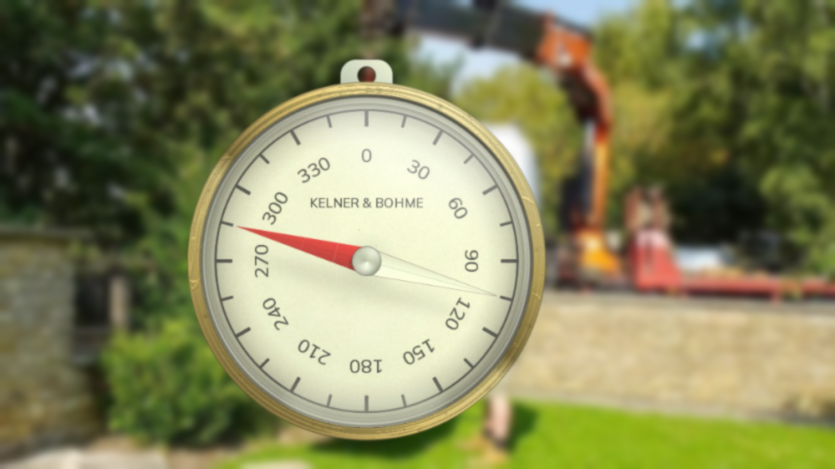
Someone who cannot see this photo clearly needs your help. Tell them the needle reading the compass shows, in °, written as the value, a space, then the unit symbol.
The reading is 285 °
